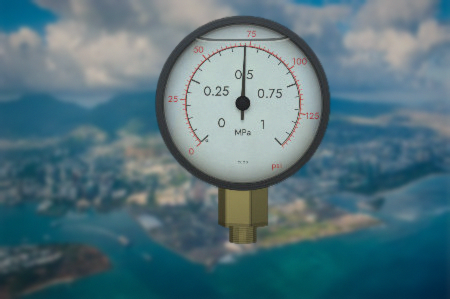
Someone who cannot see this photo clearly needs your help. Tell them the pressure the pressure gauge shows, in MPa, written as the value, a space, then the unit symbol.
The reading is 0.5 MPa
